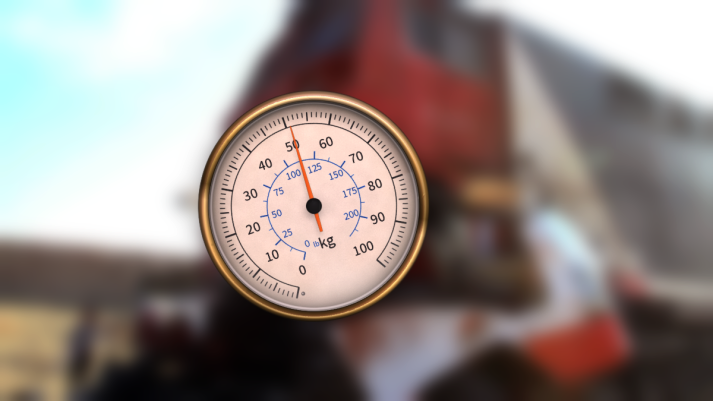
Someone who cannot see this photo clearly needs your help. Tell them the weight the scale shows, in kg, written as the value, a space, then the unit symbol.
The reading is 51 kg
